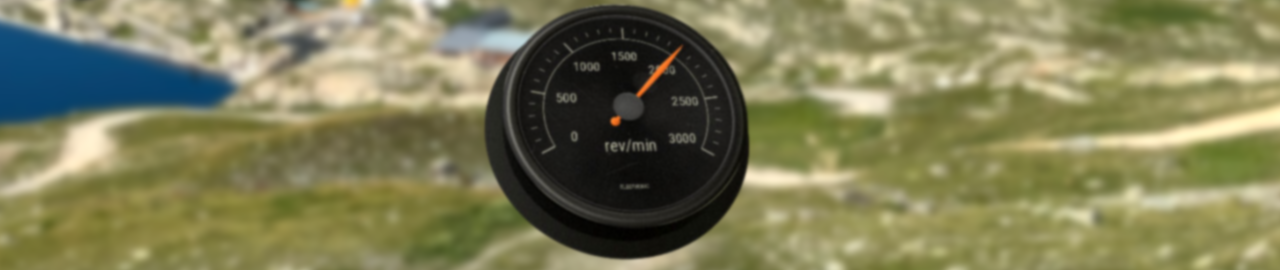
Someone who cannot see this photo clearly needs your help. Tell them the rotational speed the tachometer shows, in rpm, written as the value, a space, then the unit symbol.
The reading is 2000 rpm
